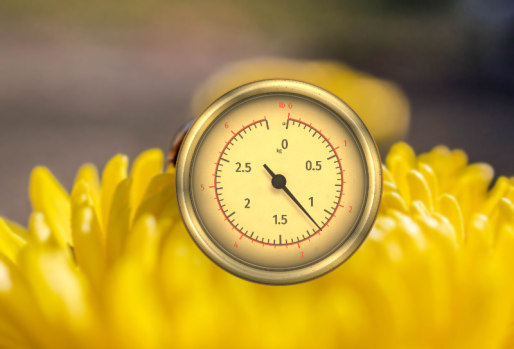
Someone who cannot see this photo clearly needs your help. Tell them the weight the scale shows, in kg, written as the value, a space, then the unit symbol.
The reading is 1.15 kg
